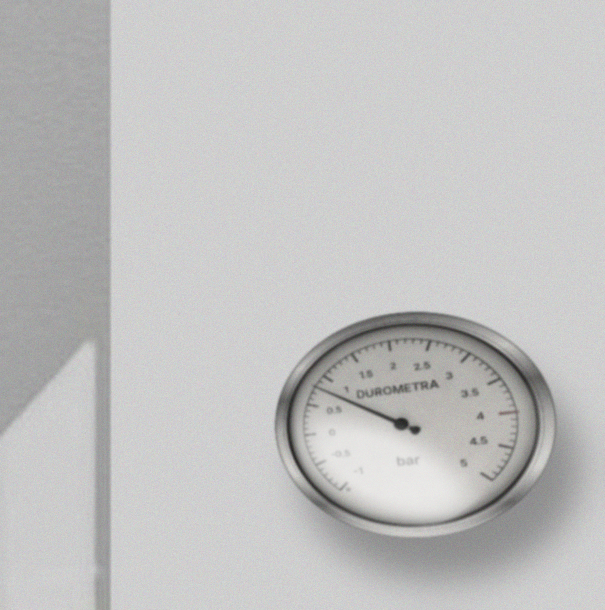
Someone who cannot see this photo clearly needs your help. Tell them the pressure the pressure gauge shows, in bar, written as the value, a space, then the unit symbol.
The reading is 0.8 bar
